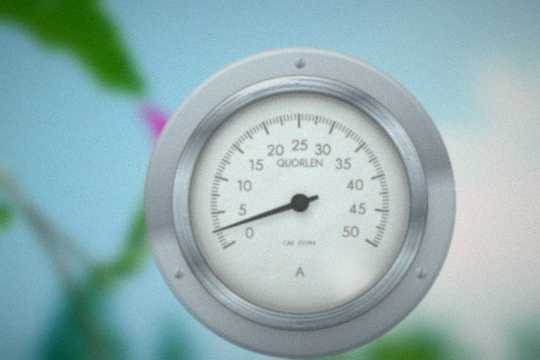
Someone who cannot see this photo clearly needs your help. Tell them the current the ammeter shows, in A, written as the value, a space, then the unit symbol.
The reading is 2.5 A
